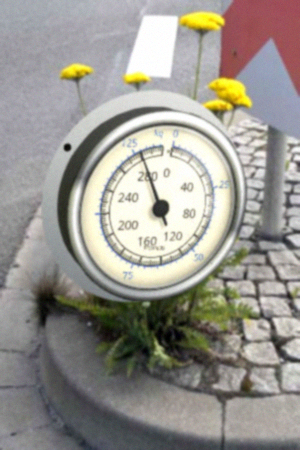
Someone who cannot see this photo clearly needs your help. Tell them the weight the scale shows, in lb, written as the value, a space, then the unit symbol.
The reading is 280 lb
